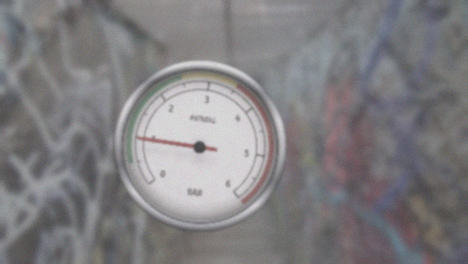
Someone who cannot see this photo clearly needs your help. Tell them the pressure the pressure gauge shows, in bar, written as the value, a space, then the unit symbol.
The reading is 1 bar
